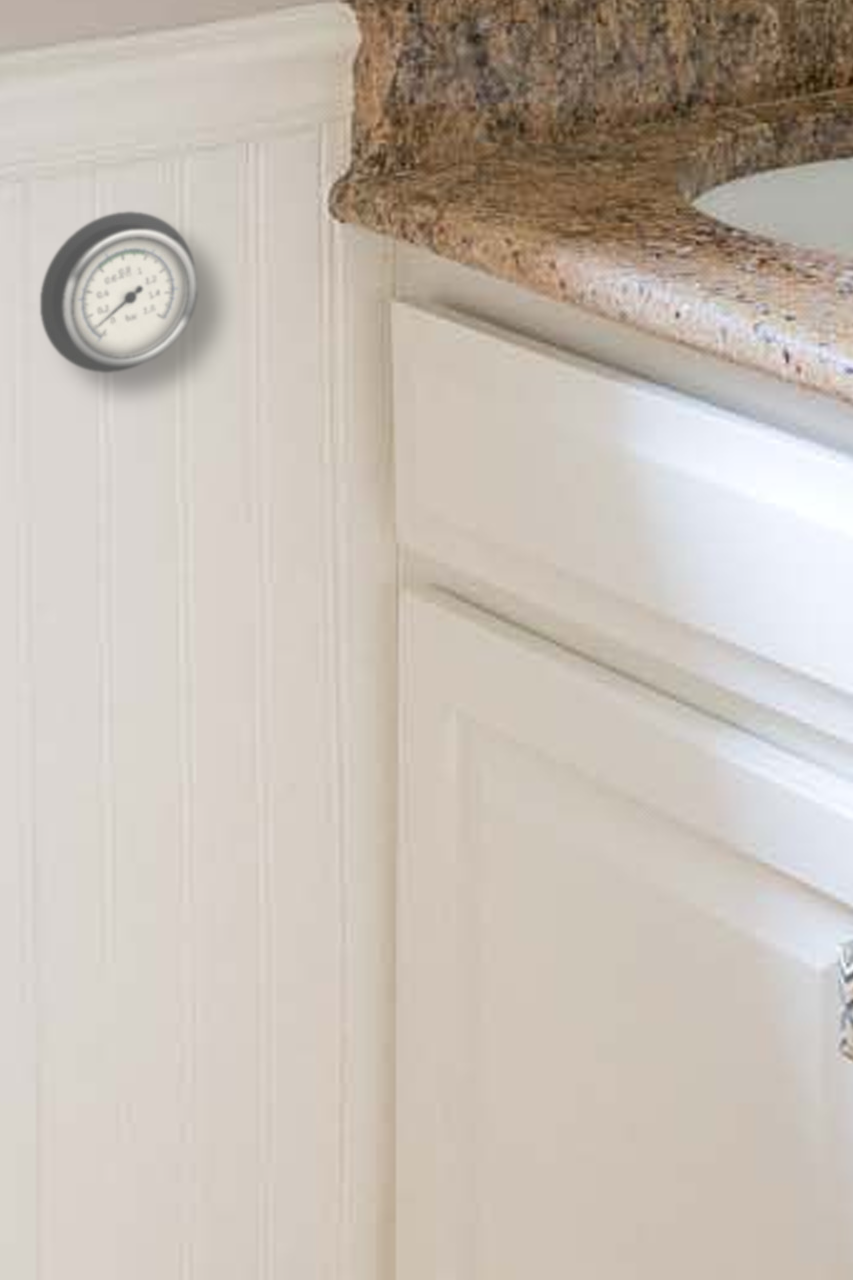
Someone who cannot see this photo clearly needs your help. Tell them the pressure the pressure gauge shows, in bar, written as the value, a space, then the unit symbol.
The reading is 0.1 bar
